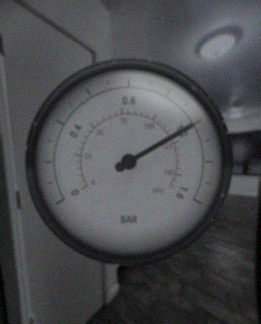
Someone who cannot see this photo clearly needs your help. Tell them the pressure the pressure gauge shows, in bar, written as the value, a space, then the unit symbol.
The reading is 1.2 bar
